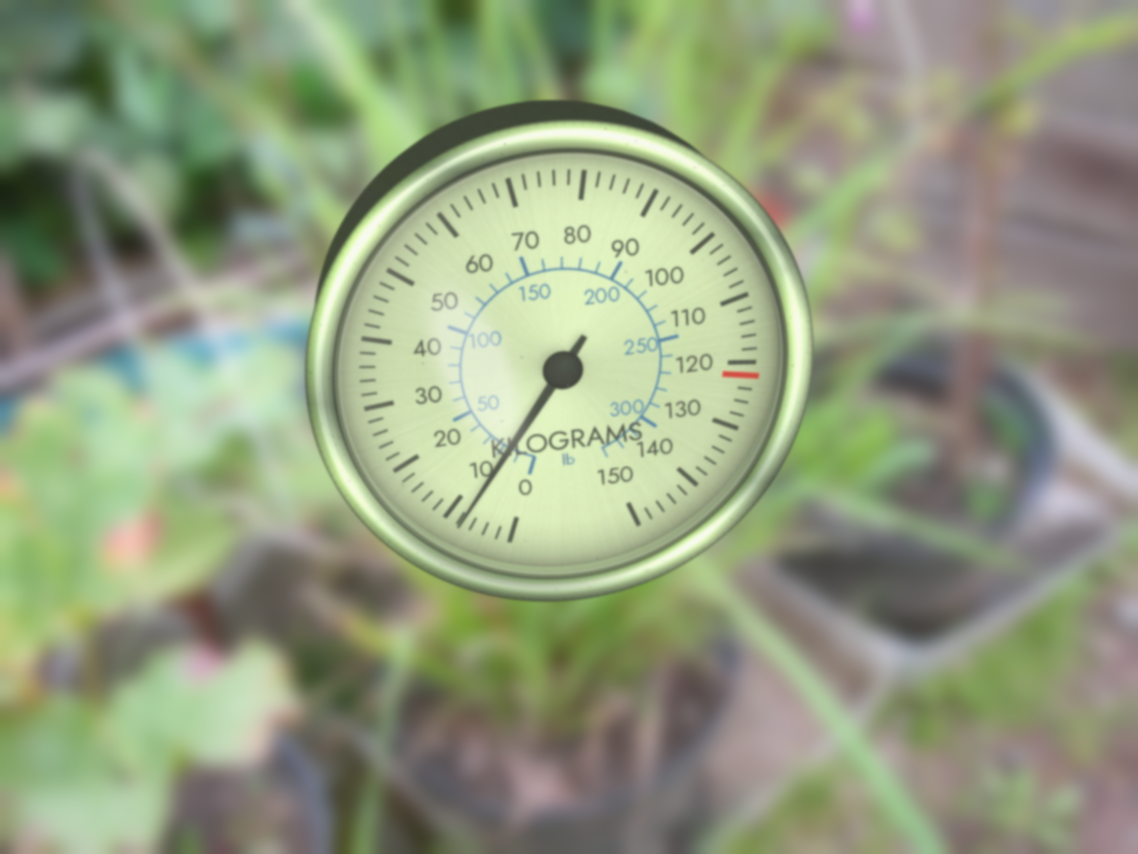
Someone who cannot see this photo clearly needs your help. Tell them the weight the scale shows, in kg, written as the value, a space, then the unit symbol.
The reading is 8 kg
